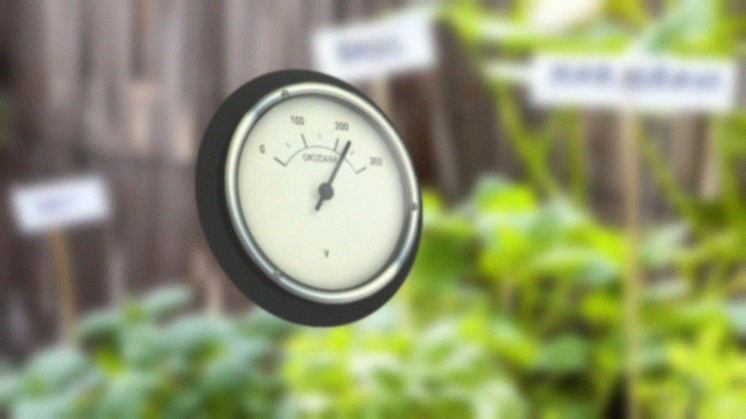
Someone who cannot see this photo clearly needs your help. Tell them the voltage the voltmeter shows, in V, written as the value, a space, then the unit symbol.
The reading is 225 V
